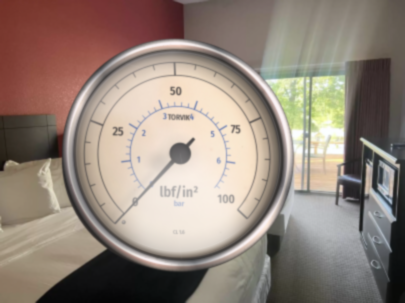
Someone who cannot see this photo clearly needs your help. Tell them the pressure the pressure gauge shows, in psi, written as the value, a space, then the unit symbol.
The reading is 0 psi
